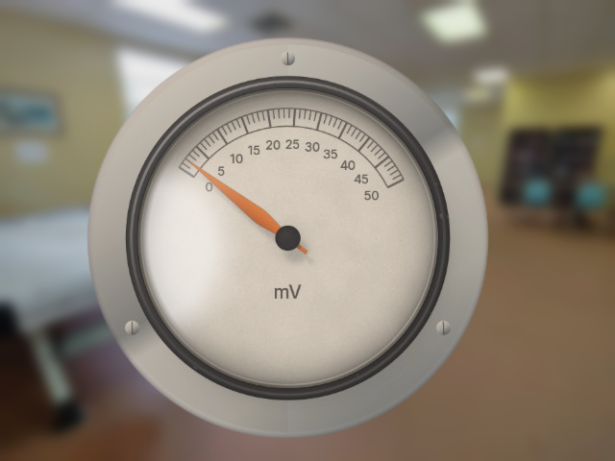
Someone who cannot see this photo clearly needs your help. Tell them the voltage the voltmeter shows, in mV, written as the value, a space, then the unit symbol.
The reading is 2 mV
